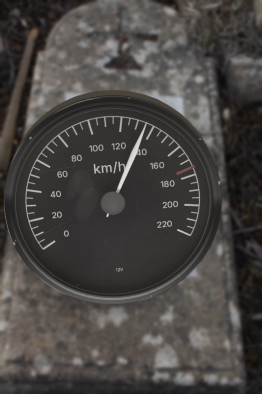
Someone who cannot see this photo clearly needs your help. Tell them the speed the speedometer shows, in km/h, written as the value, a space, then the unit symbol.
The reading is 135 km/h
